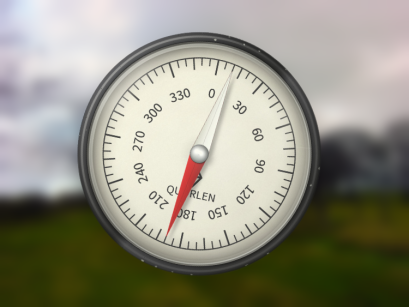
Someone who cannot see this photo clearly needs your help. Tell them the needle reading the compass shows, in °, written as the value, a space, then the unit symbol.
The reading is 190 °
